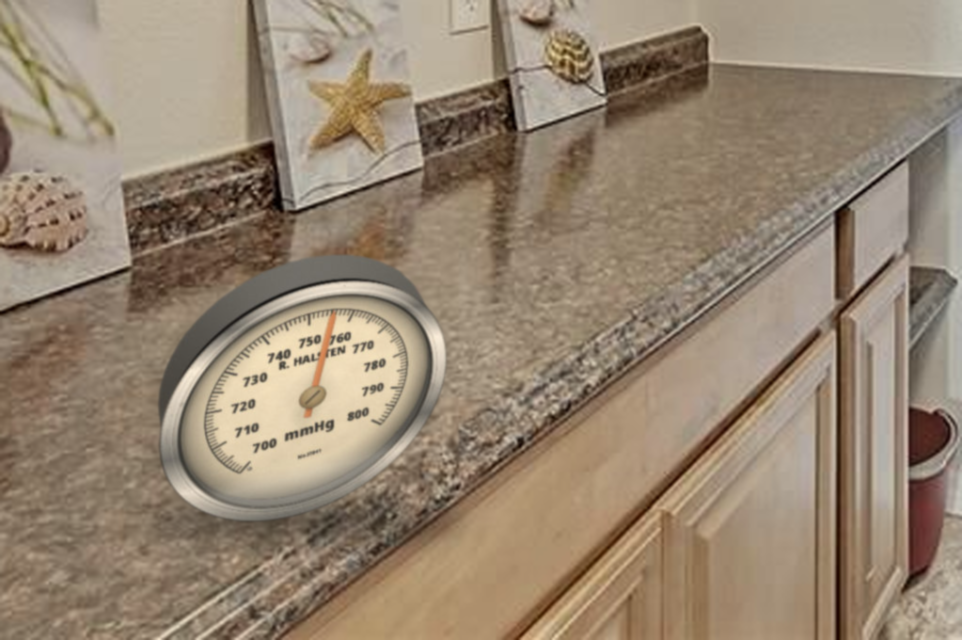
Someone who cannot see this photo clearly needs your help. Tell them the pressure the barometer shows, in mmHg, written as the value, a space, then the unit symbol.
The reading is 755 mmHg
